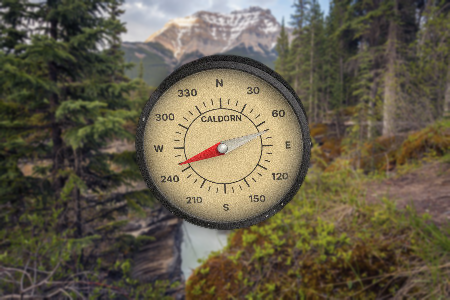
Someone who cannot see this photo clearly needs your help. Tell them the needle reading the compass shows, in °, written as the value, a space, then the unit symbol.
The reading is 250 °
